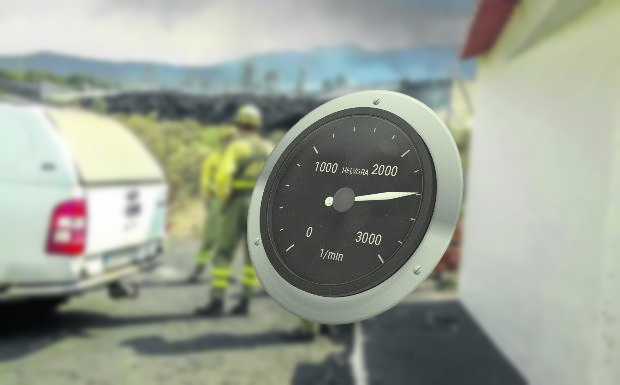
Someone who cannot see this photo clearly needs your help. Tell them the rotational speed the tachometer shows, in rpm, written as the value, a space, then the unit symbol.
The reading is 2400 rpm
